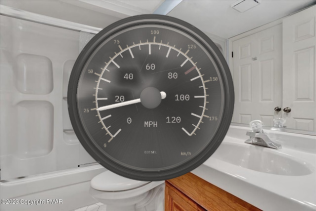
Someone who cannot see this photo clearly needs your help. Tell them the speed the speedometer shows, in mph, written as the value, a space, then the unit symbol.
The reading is 15 mph
